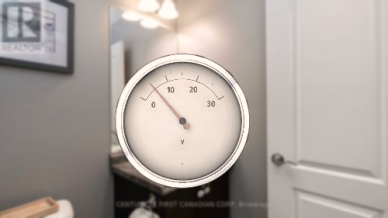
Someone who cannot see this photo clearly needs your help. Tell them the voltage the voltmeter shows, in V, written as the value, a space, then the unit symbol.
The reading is 5 V
